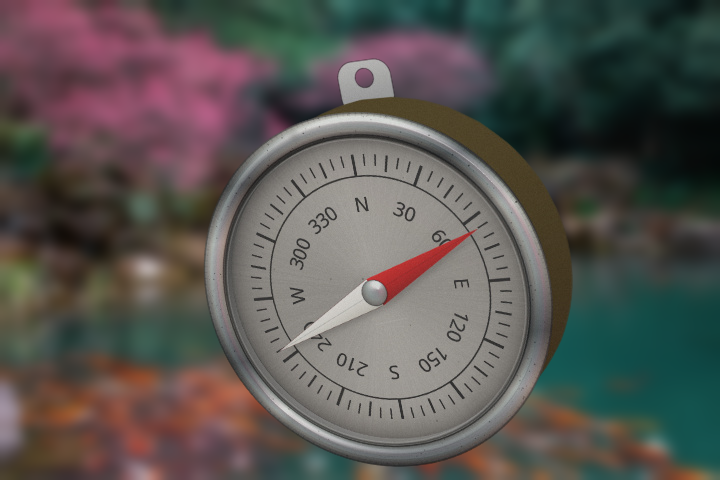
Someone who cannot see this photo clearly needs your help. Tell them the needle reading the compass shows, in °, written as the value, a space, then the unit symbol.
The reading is 65 °
